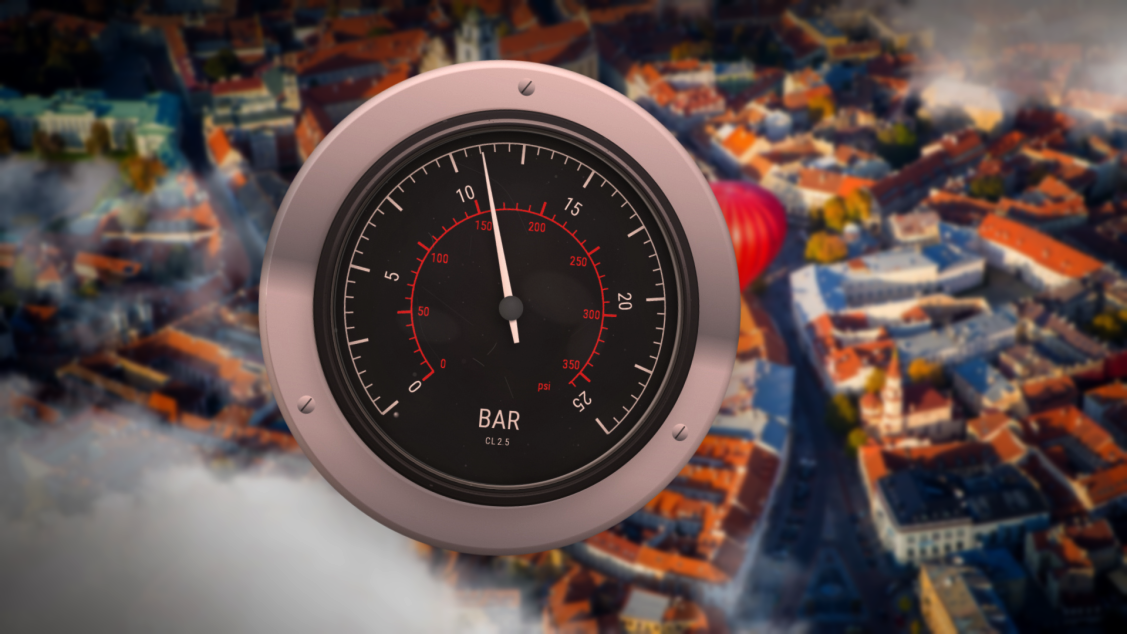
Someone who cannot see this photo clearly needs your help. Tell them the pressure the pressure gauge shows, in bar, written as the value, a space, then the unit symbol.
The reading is 11 bar
